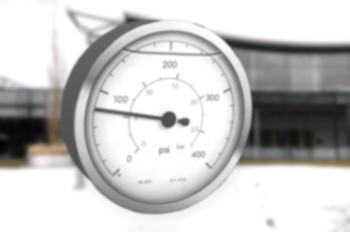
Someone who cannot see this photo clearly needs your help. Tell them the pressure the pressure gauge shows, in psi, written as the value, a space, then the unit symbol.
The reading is 80 psi
